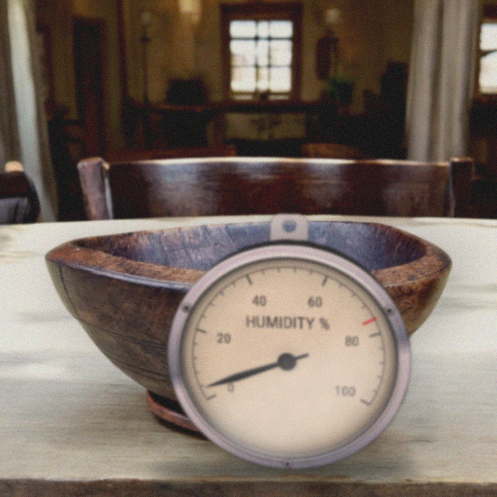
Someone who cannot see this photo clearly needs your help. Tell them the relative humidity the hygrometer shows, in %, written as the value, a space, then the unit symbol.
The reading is 4 %
